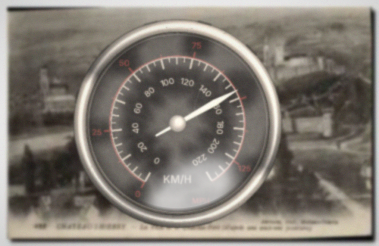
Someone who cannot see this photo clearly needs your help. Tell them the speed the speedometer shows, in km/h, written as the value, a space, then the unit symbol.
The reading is 155 km/h
